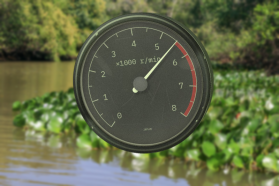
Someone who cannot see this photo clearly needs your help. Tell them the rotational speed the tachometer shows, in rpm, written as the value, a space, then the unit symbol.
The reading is 5500 rpm
